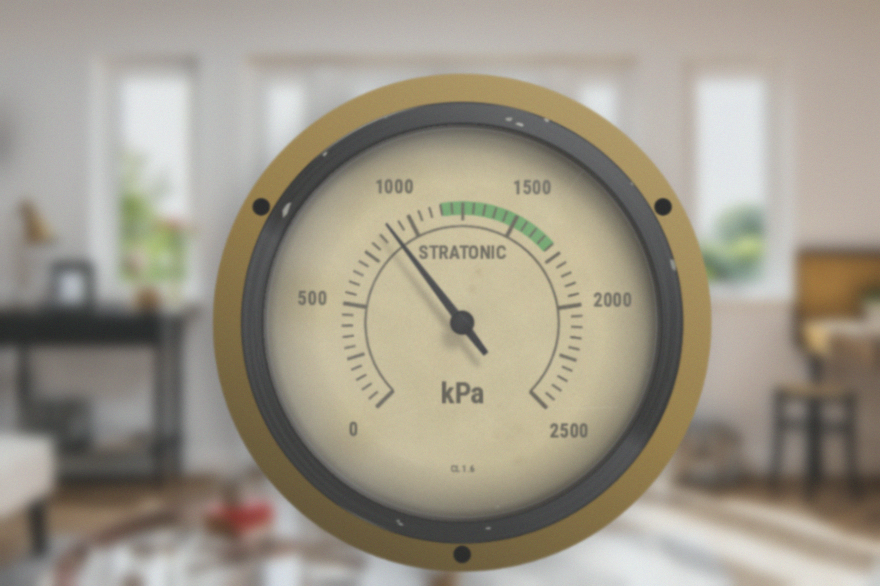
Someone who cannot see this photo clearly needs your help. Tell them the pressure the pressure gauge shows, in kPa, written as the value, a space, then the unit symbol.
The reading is 900 kPa
